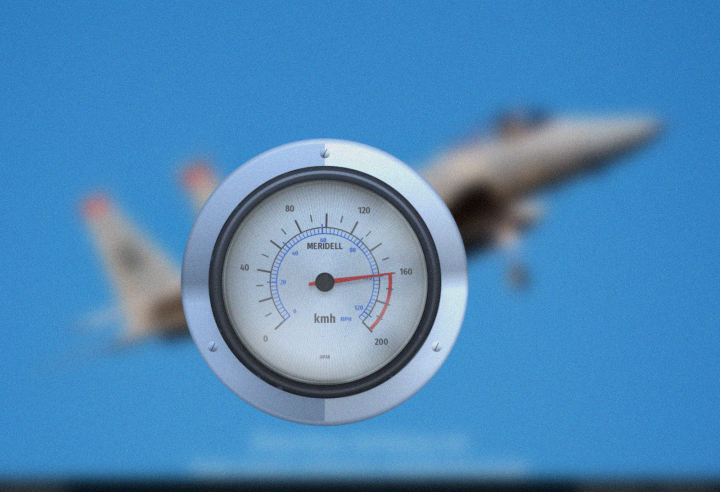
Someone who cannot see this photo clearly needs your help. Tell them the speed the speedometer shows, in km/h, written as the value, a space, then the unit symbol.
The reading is 160 km/h
